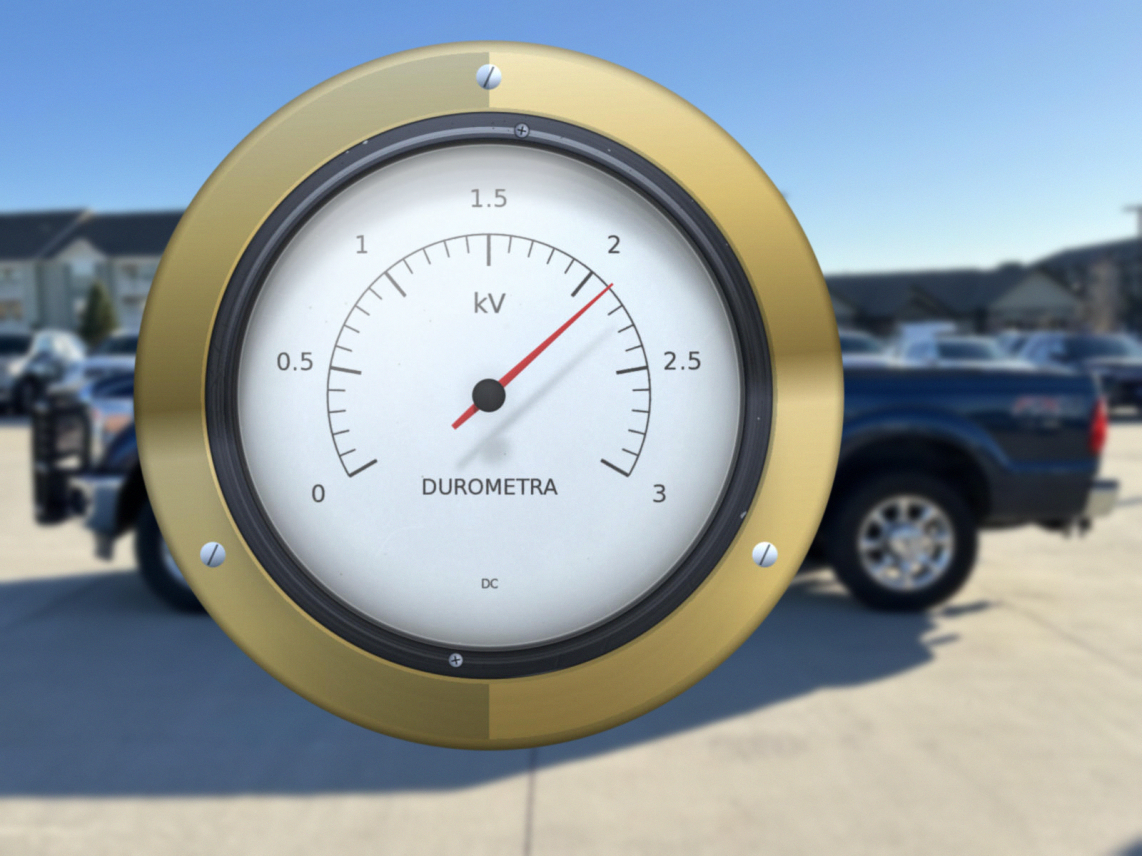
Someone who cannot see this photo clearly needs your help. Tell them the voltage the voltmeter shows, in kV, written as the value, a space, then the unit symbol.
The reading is 2.1 kV
